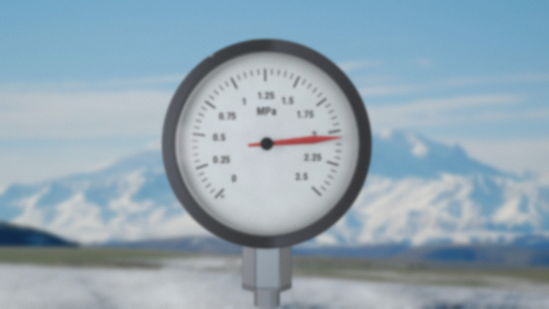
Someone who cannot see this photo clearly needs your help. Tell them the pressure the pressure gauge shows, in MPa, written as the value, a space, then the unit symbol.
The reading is 2.05 MPa
